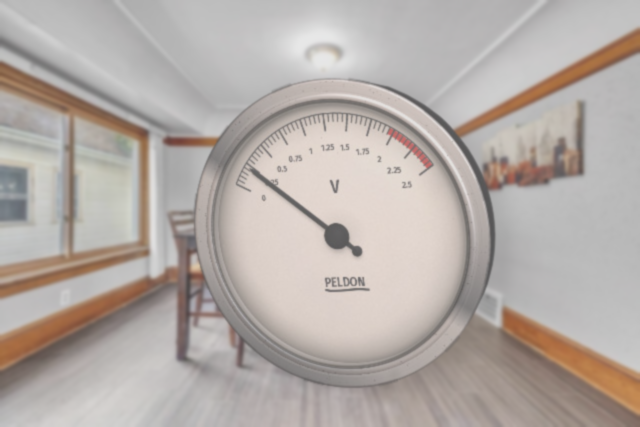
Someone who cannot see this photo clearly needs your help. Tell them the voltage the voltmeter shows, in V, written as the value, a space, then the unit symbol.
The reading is 0.25 V
